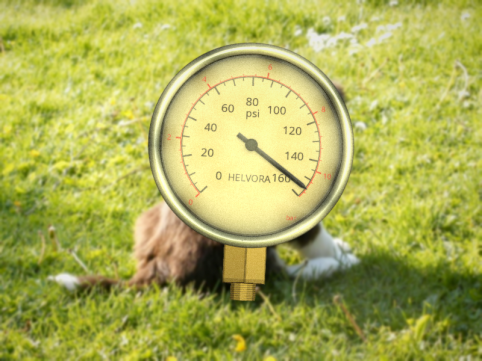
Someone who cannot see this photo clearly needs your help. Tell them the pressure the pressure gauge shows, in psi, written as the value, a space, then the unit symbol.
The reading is 155 psi
